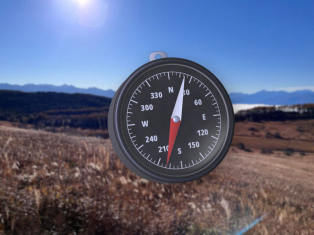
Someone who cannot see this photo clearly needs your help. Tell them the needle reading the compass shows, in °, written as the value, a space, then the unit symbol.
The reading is 200 °
